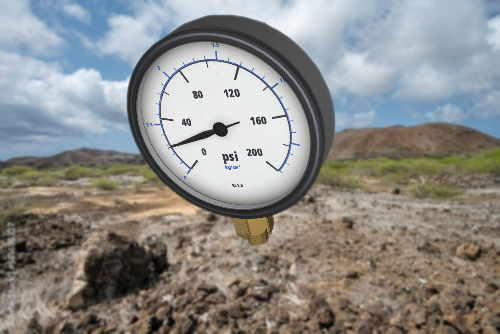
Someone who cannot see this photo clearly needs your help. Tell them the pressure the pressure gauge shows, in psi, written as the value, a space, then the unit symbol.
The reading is 20 psi
